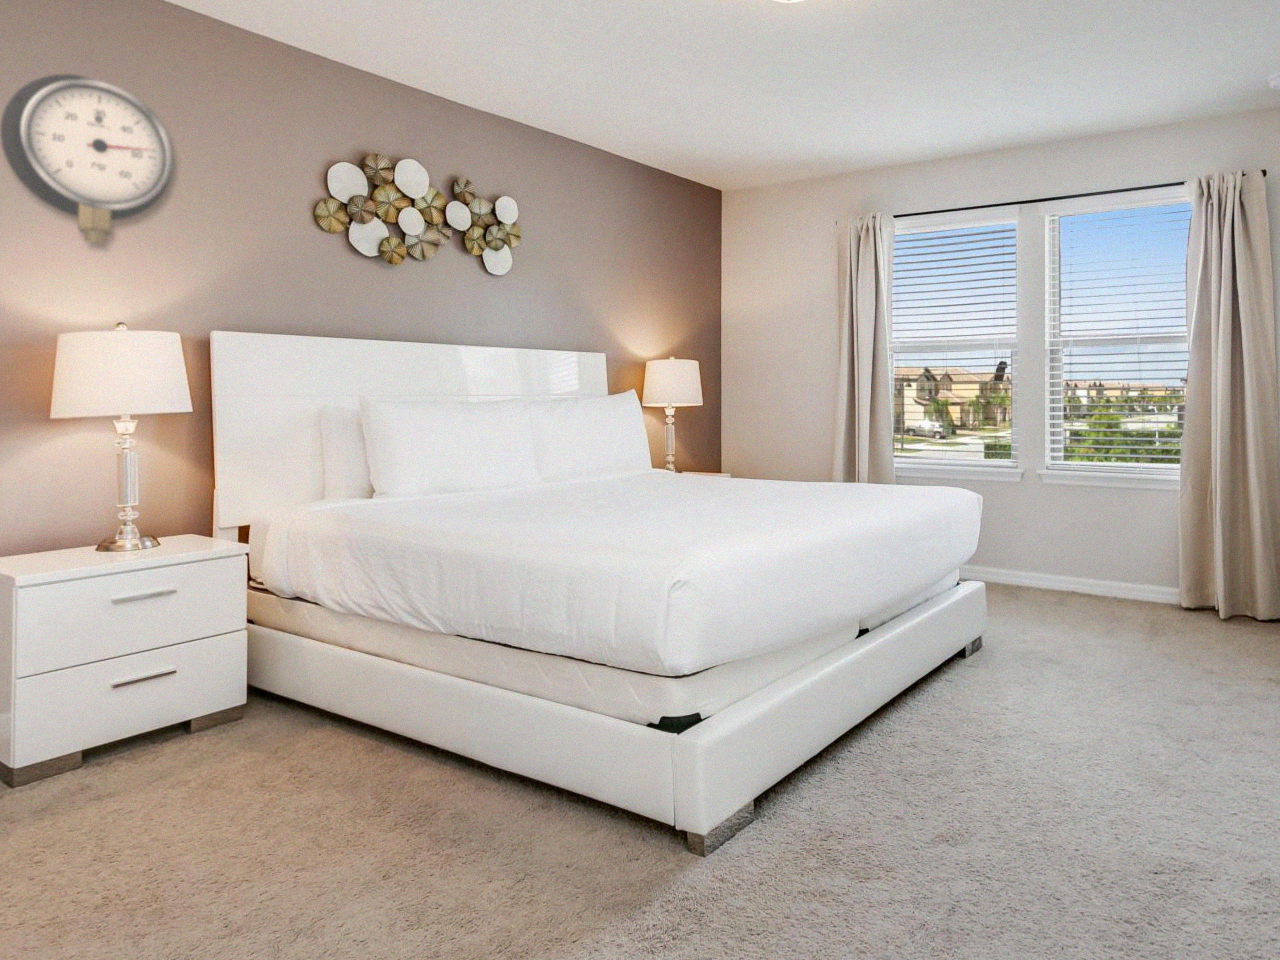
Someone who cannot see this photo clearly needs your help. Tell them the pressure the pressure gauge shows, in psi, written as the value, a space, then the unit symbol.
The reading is 48 psi
